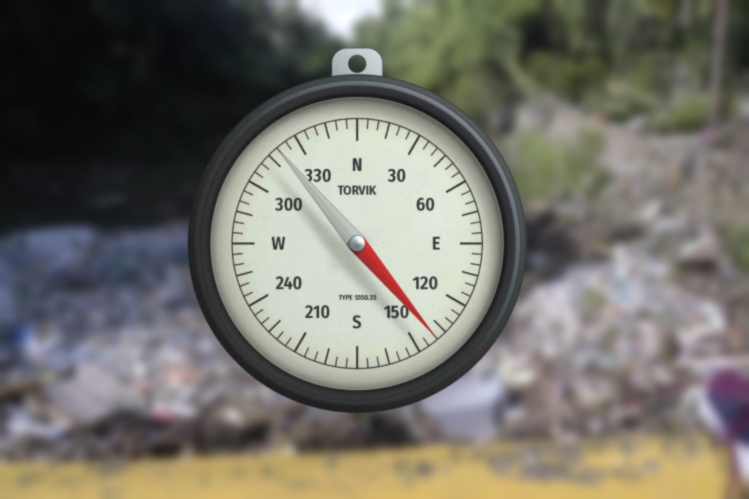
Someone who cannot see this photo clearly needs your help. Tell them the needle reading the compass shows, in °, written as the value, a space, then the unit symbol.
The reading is 140 °
